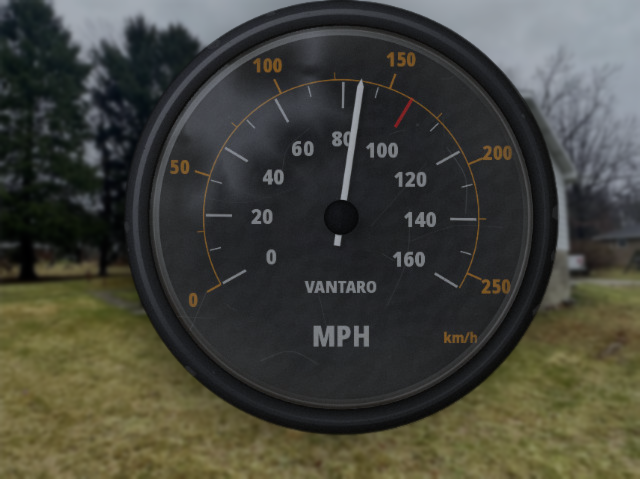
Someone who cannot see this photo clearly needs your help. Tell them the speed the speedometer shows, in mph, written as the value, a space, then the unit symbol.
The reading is 85 mph
